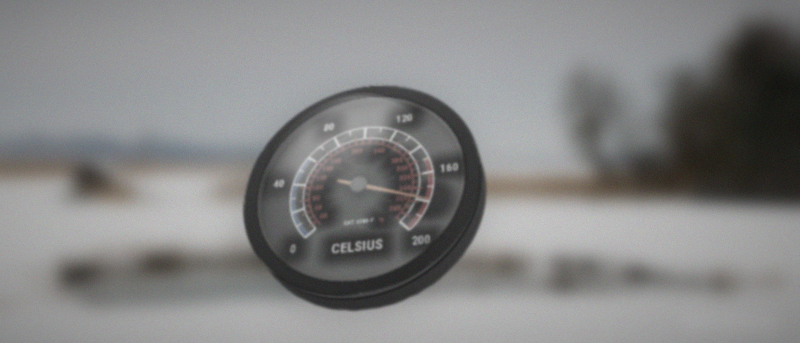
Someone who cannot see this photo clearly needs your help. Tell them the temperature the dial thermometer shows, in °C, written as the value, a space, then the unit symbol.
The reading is 180 °C
